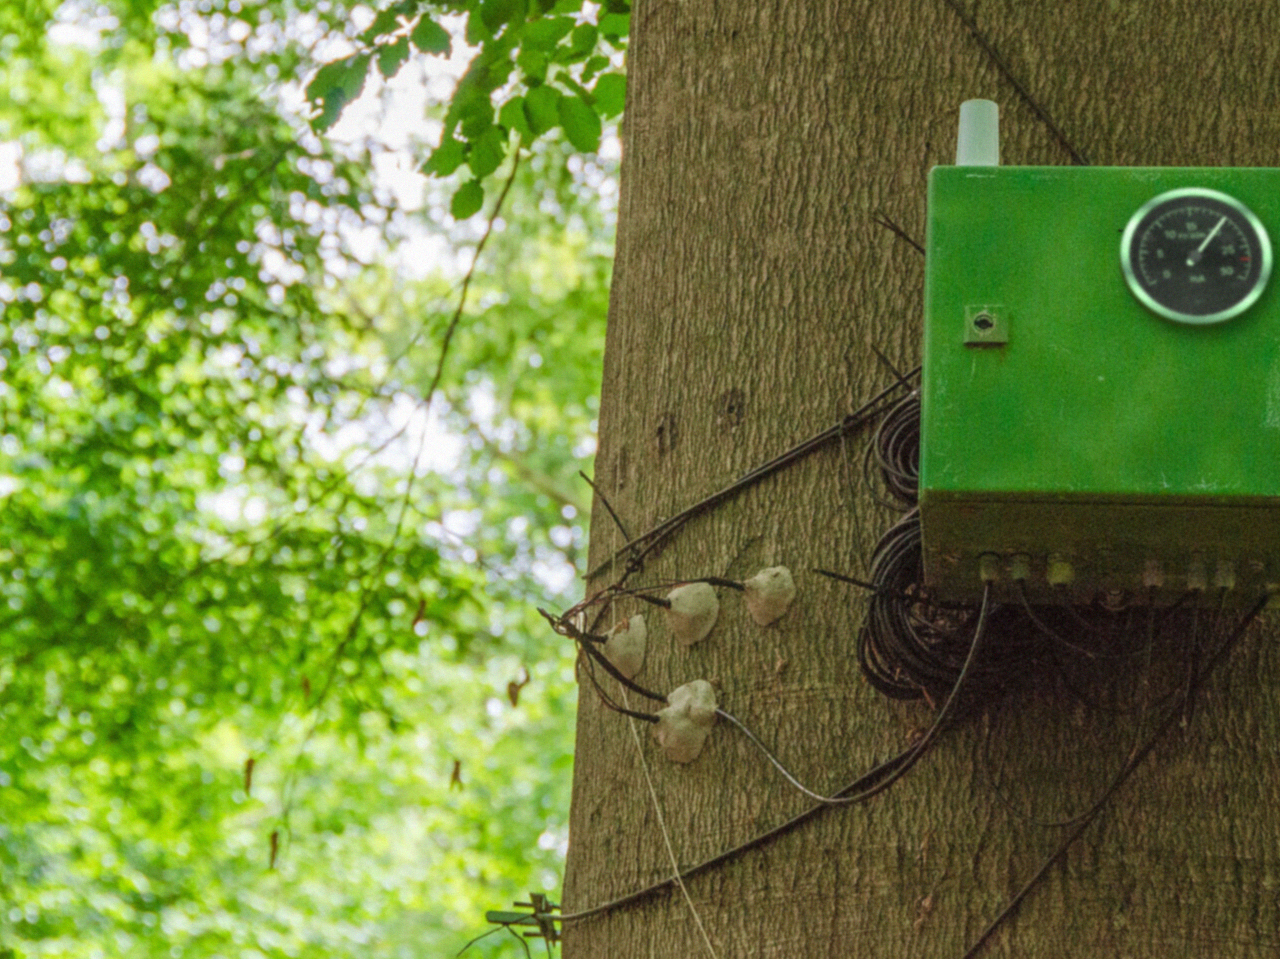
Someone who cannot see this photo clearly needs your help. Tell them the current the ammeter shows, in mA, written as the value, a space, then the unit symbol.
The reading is 20 mA
